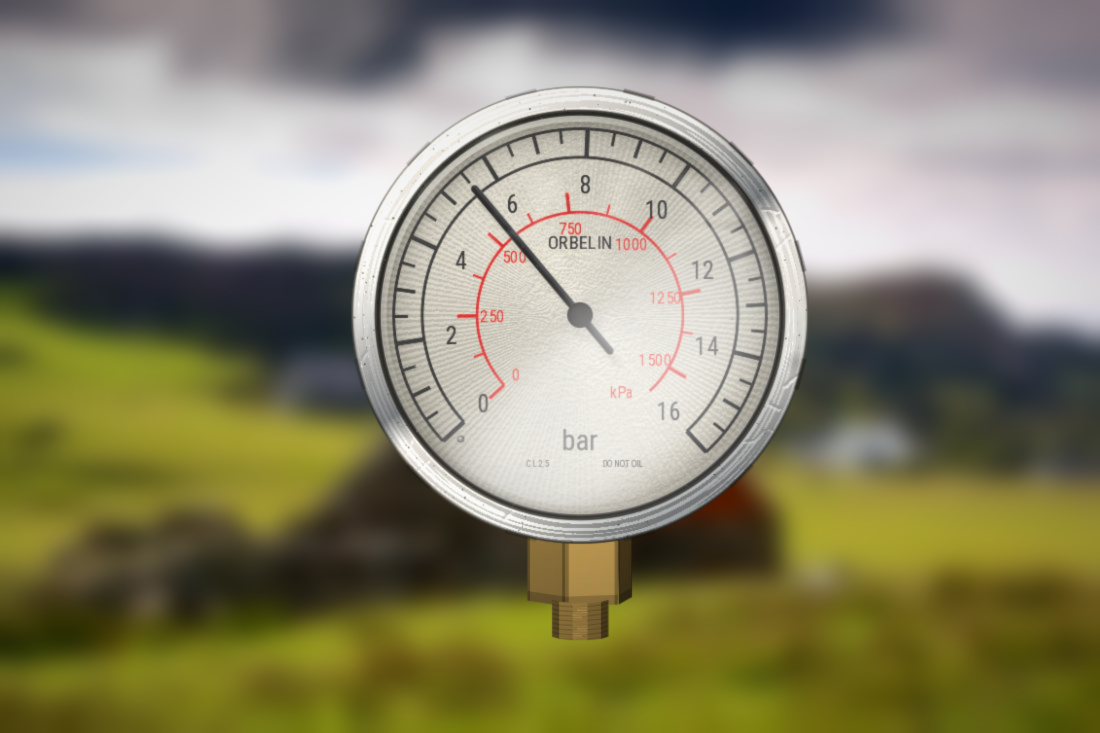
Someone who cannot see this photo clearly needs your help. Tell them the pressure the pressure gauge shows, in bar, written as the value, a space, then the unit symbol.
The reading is 5.5 bar
